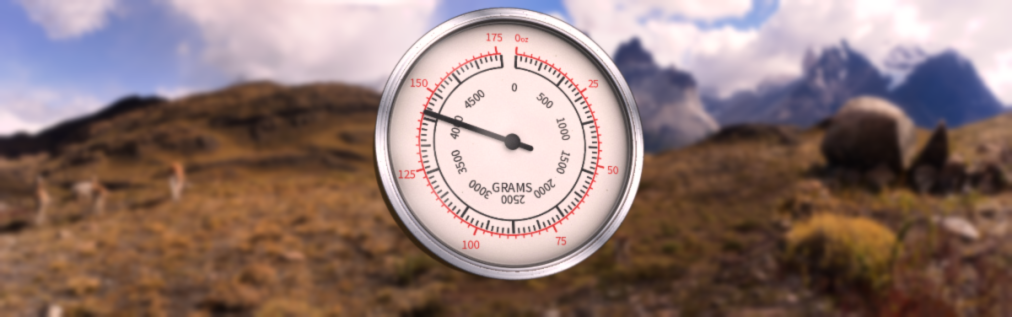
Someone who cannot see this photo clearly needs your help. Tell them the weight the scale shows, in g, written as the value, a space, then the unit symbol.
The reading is 4050 g
